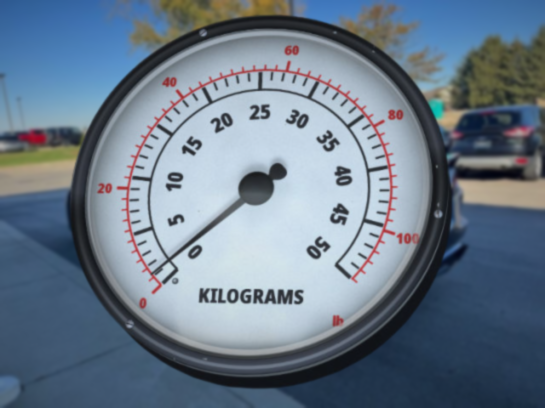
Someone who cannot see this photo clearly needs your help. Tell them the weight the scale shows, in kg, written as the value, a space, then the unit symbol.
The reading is 1 kg
